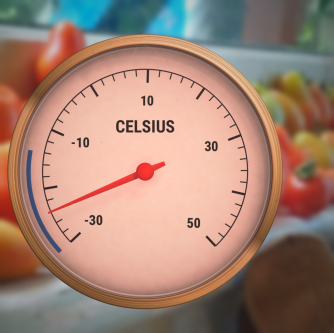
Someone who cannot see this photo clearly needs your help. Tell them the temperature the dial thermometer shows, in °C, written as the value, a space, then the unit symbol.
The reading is -24 °C
